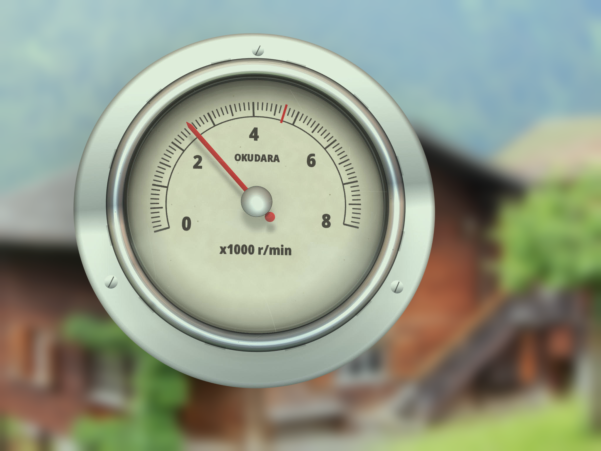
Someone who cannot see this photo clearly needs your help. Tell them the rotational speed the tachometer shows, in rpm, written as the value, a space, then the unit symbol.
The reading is 2500 rpm
